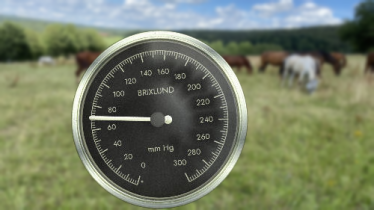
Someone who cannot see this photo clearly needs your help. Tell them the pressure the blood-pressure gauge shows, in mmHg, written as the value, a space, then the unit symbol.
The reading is 70 mmHg
